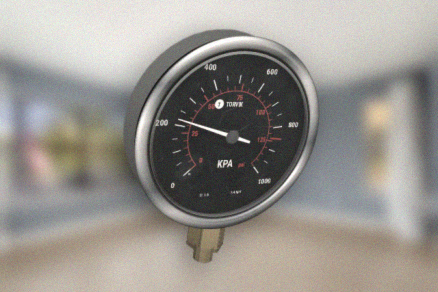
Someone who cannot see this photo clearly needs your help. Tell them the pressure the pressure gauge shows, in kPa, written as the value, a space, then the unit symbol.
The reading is 225 kPa
